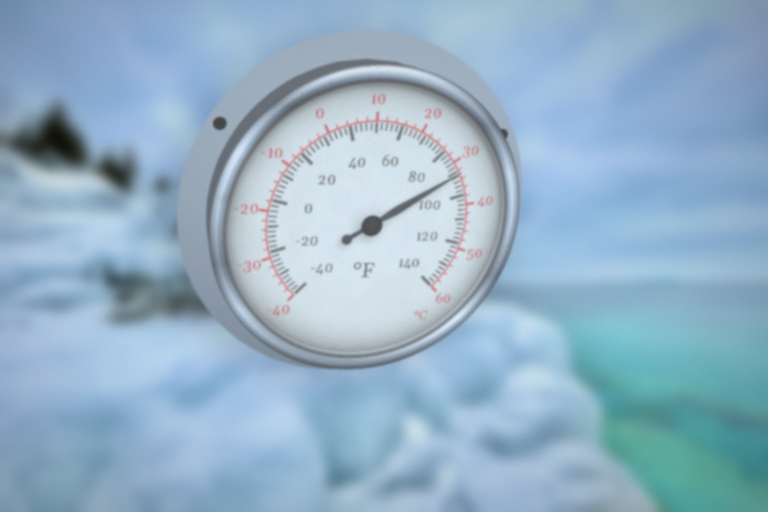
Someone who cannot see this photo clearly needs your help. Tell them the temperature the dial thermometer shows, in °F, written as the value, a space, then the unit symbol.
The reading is 90 °F
